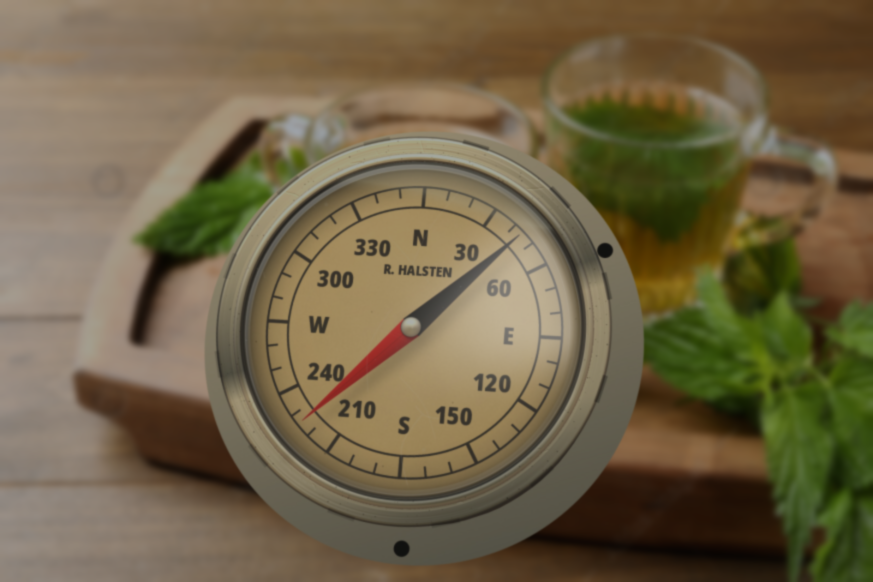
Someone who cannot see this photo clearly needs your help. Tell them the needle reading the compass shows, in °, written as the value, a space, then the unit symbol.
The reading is 225 °
